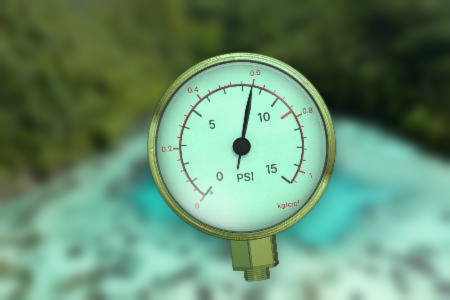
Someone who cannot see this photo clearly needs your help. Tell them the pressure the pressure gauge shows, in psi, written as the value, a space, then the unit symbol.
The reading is 8.5 psi
